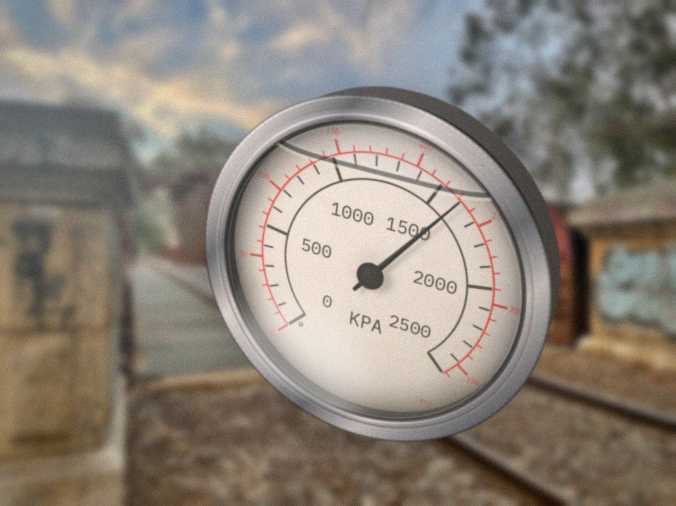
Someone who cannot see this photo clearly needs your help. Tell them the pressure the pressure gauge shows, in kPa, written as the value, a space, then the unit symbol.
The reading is 1600 kPa
